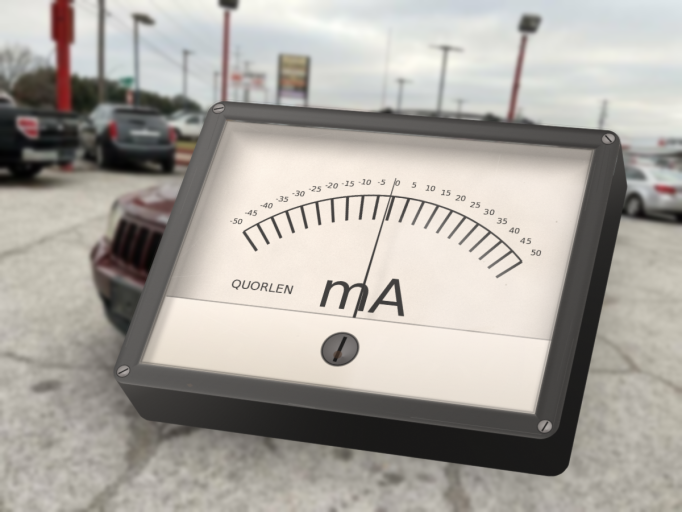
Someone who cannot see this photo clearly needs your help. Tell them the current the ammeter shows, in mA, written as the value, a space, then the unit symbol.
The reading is 0 mA
